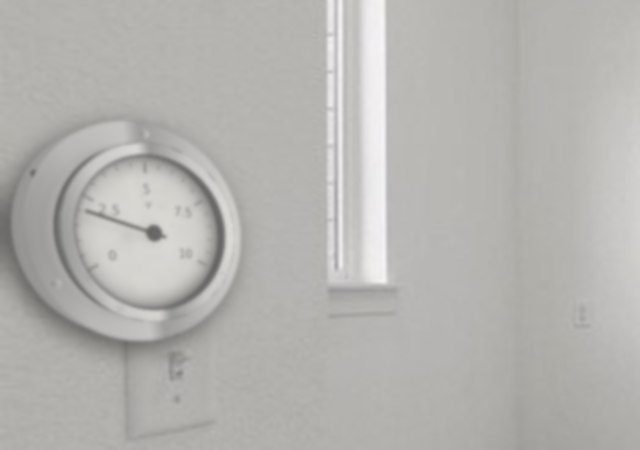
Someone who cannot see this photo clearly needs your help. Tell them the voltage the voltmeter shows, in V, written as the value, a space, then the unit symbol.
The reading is 2 V
